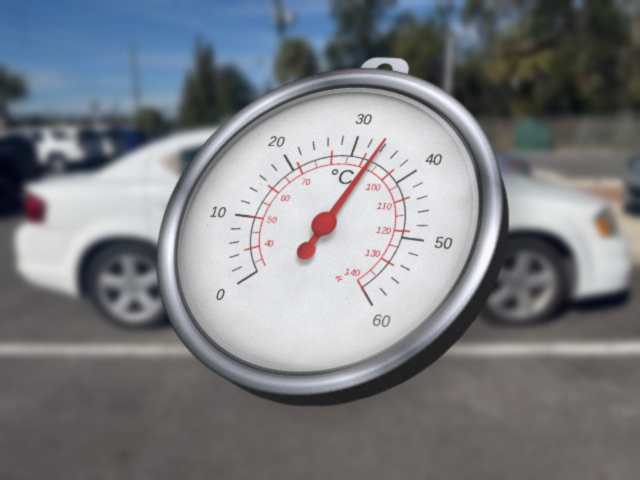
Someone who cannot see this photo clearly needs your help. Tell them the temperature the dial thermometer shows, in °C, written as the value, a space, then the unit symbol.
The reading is 34 °C
